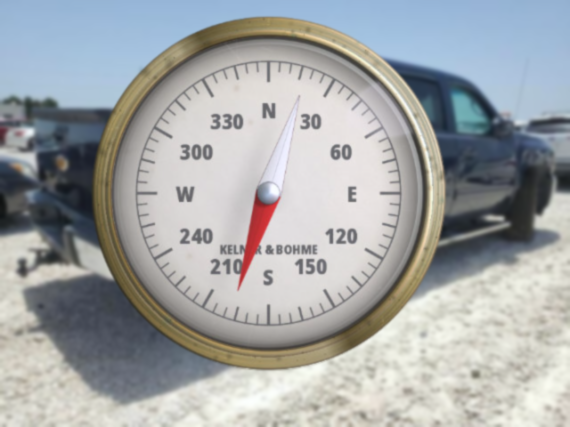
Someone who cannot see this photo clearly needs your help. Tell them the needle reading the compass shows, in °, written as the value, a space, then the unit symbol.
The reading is 197.5 °
